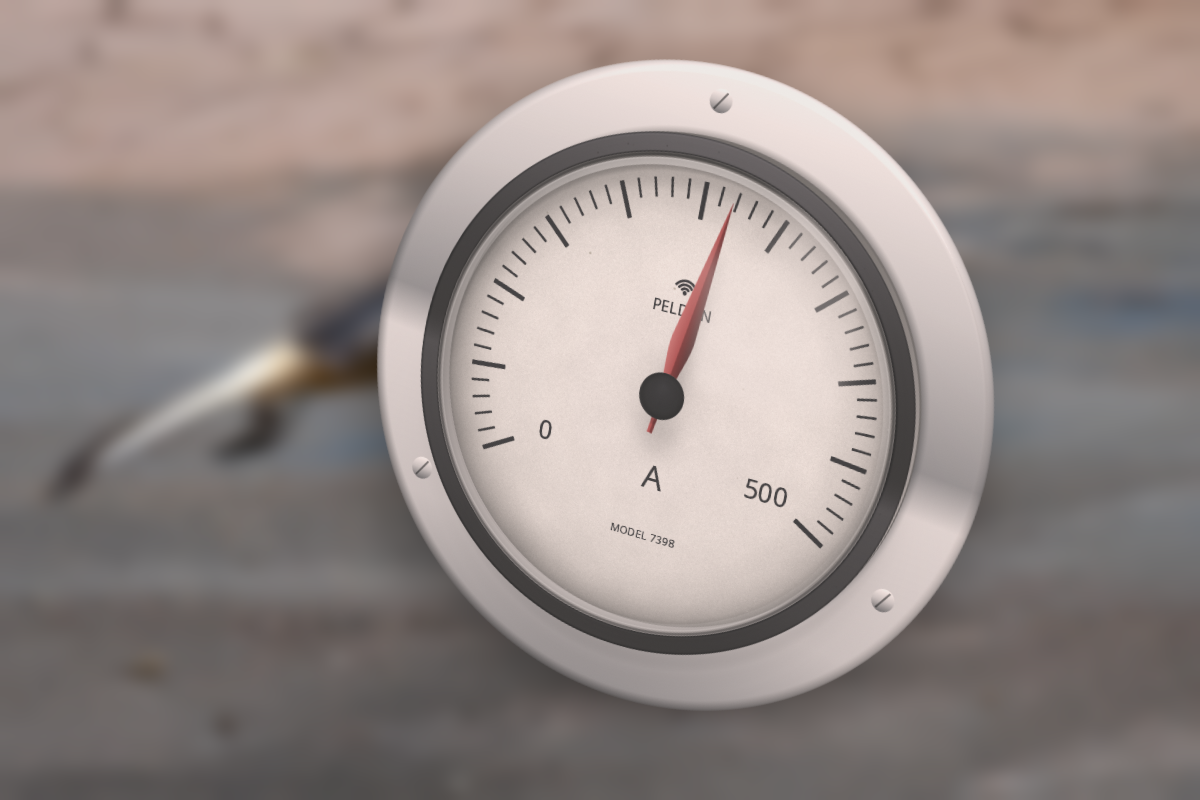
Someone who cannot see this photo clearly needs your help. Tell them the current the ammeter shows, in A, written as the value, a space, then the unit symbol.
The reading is 270 A
